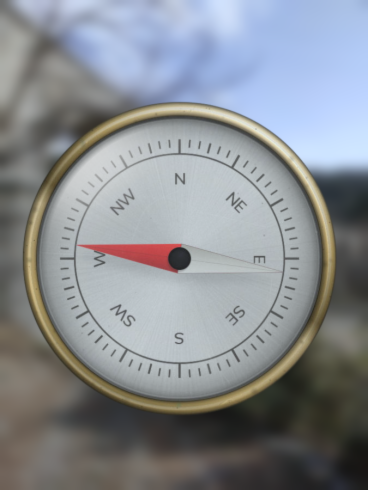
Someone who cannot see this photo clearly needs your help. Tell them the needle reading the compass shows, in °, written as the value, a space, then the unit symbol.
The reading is 277.5 °
